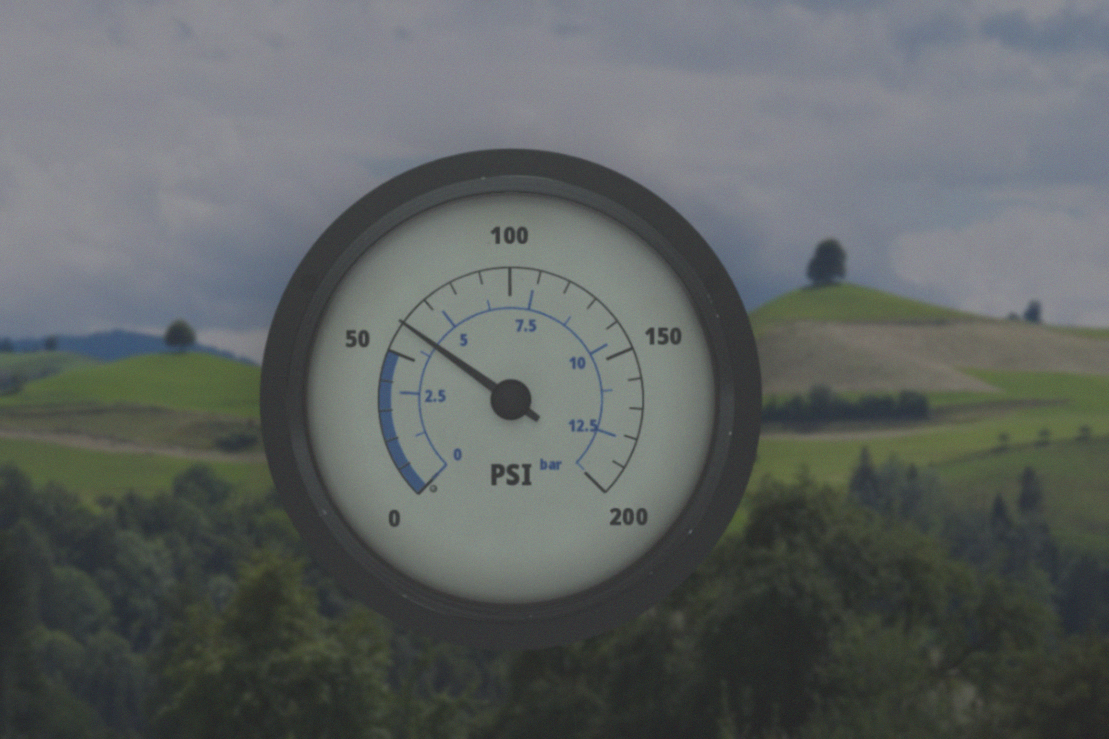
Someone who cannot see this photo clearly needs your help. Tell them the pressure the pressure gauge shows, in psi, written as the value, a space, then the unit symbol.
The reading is 60 psi
